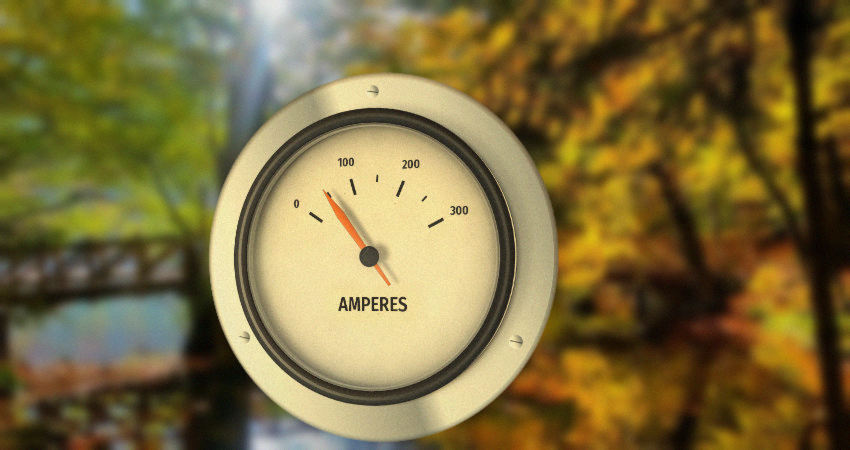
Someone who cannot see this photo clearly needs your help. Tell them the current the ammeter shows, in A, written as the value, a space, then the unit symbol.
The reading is 50 A
